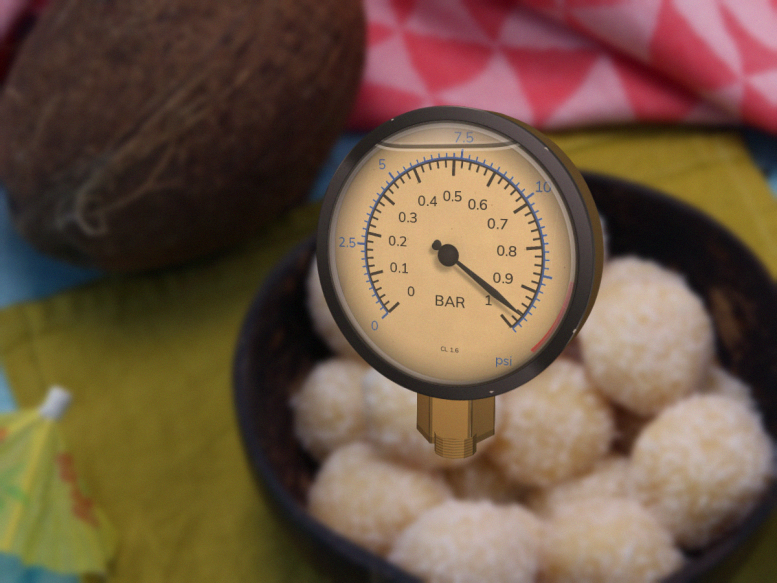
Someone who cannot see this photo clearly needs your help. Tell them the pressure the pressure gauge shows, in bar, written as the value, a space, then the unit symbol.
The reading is 0.96 bar
